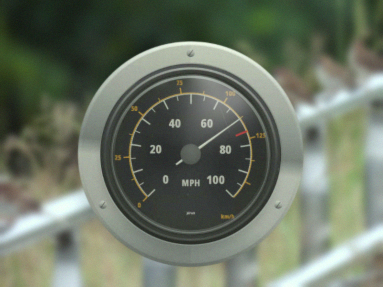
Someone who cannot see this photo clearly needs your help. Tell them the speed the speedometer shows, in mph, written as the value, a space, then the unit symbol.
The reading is 70 mph
